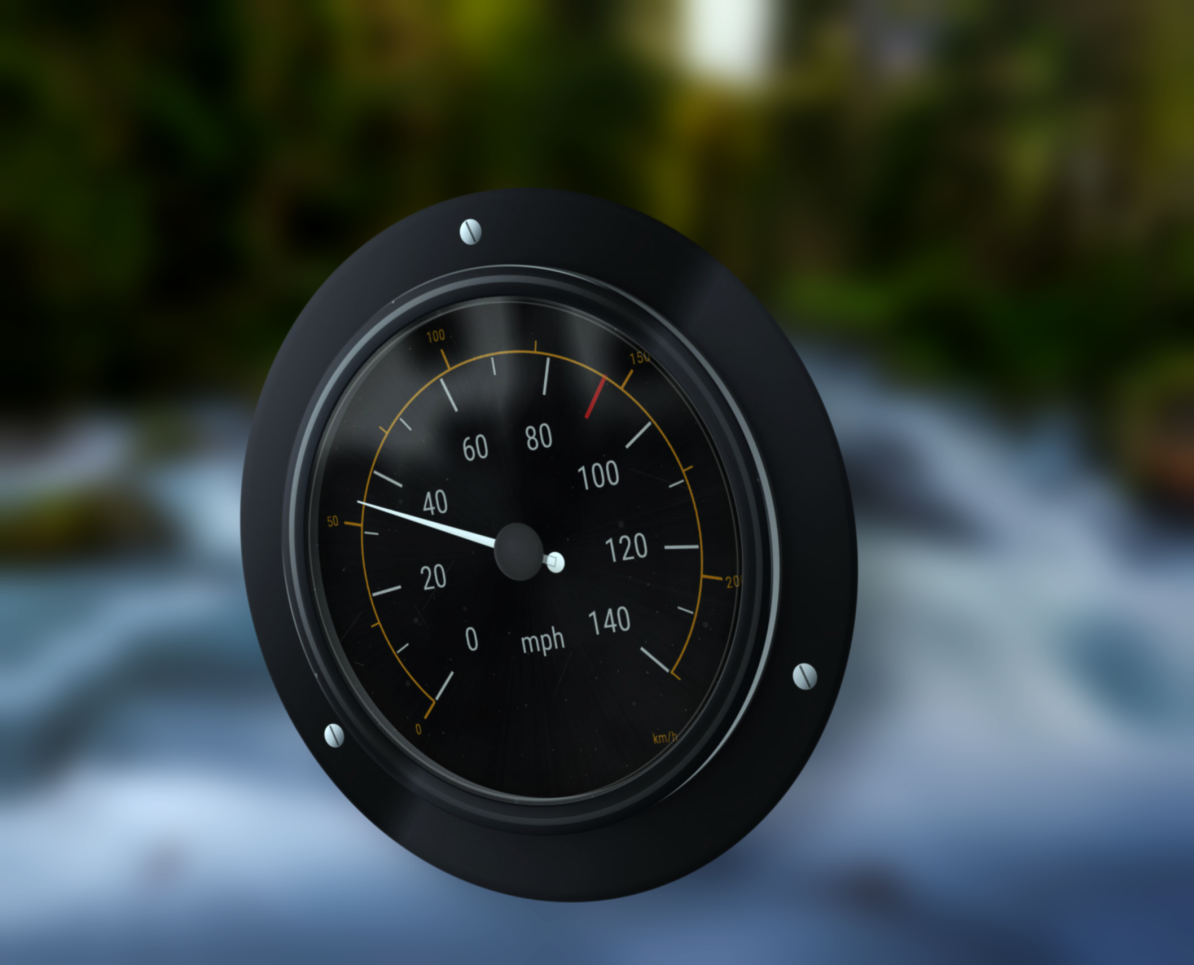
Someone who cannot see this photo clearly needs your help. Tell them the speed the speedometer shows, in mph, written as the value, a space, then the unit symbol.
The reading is 35 mph
